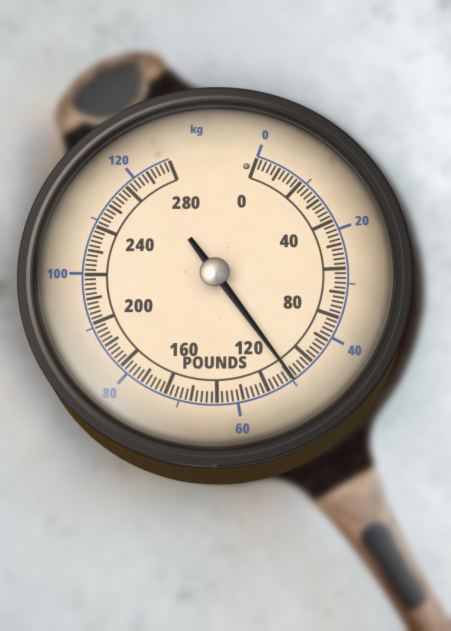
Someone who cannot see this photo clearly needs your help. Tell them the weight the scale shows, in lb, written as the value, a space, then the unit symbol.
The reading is 110 lb
